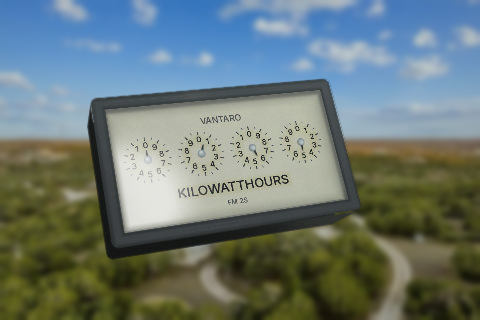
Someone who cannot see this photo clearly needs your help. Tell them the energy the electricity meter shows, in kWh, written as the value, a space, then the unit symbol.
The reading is 55 kWh
